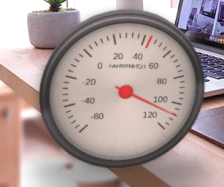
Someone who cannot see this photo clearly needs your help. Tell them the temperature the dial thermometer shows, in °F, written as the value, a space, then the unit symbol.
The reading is 108 °F
